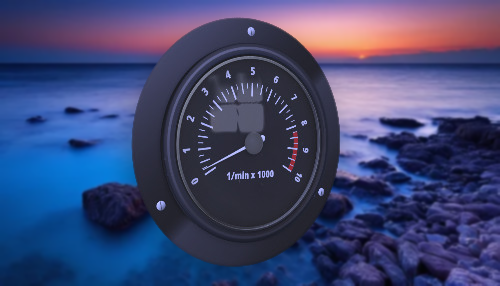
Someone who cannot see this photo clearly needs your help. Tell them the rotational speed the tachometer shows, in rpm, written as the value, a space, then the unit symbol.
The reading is 250 rpm
